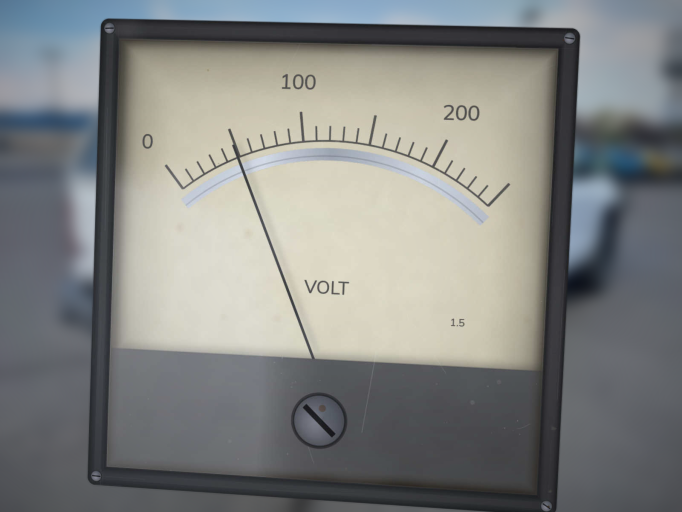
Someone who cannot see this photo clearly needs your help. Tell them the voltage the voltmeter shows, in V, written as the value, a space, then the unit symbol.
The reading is 50 V
